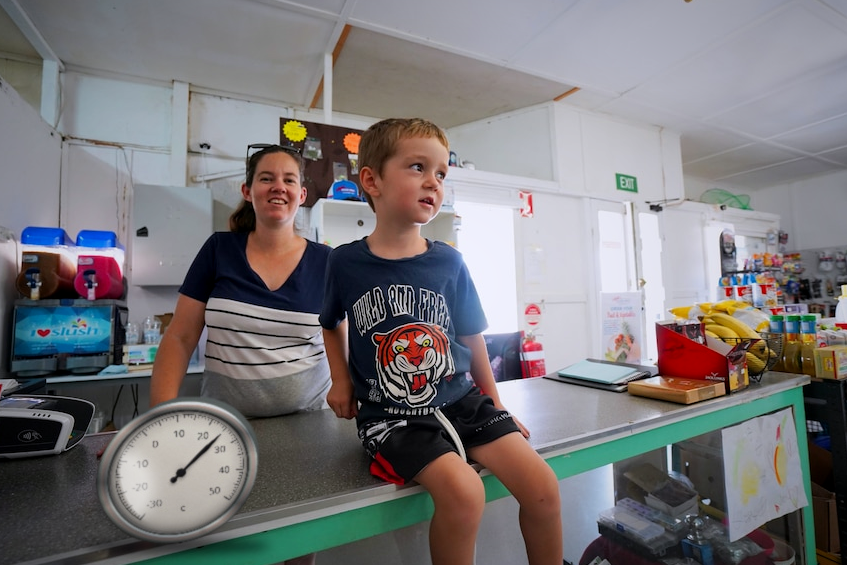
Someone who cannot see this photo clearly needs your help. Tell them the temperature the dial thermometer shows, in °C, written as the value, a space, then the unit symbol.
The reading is 25 °C
